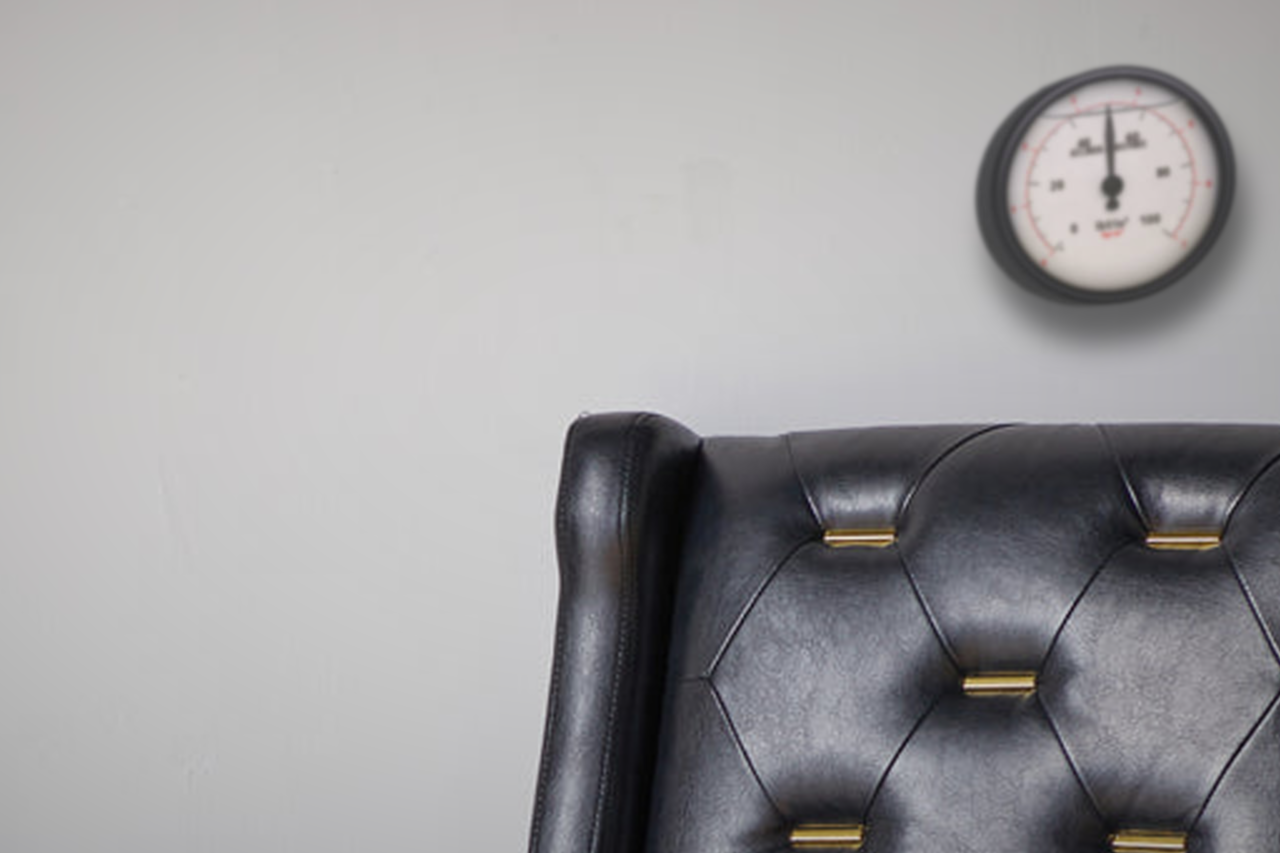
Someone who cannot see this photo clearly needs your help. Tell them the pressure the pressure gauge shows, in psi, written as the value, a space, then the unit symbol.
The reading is 50 psi
